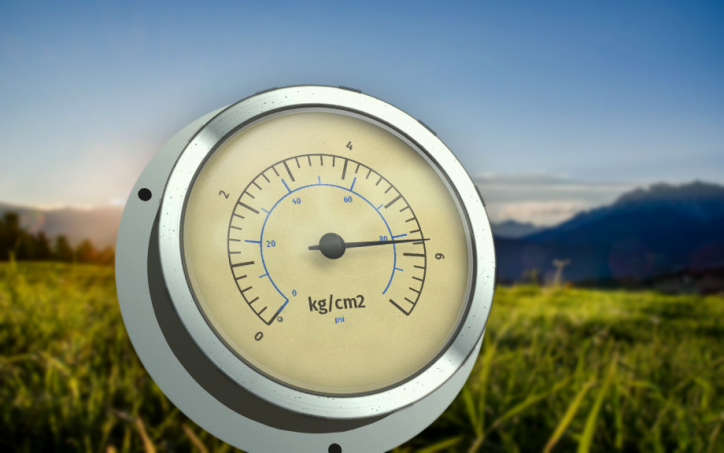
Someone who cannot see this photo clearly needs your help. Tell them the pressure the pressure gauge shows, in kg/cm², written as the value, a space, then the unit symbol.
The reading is 5.8 kg/cm²
